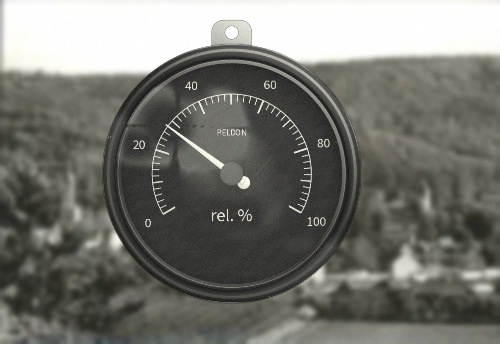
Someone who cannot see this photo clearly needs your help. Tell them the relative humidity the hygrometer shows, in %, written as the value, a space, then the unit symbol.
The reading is 28 %
